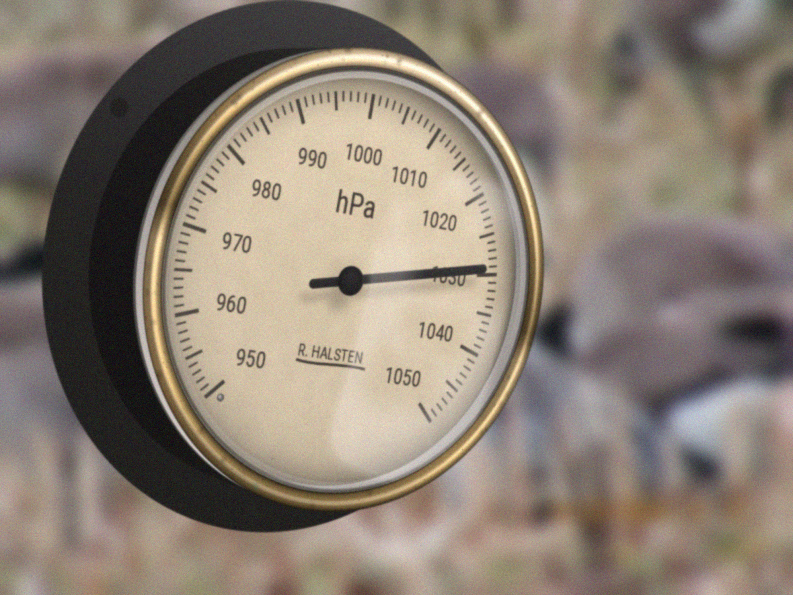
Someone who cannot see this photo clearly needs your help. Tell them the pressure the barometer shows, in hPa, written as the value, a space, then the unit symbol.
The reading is 1029 hPa
